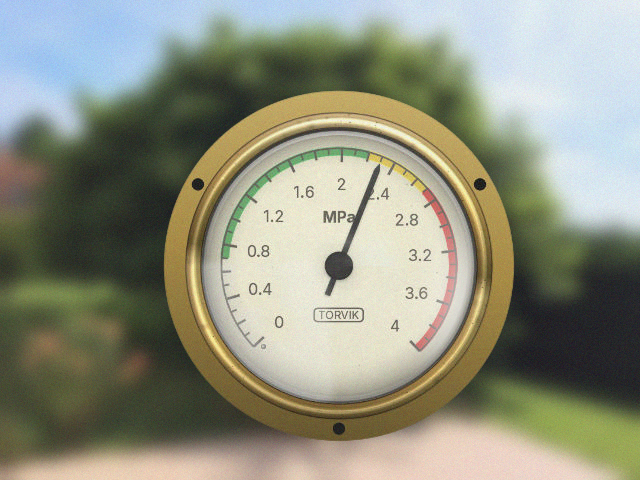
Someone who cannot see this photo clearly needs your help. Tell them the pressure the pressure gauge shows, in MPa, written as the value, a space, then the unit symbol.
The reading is 2.3 MPa
